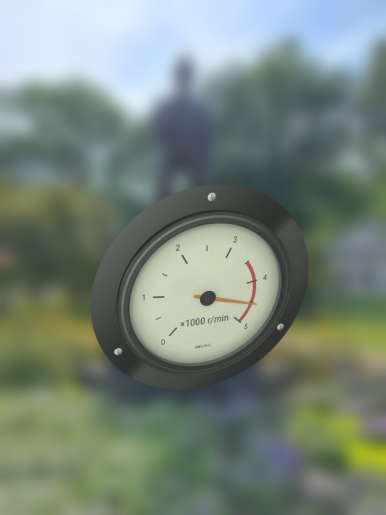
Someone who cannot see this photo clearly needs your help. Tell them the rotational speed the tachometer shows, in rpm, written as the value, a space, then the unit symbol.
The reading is 4500 rpm
